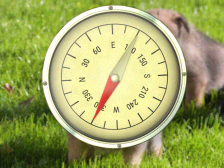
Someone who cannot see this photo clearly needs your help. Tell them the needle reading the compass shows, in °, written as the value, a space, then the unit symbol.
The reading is 300 °
